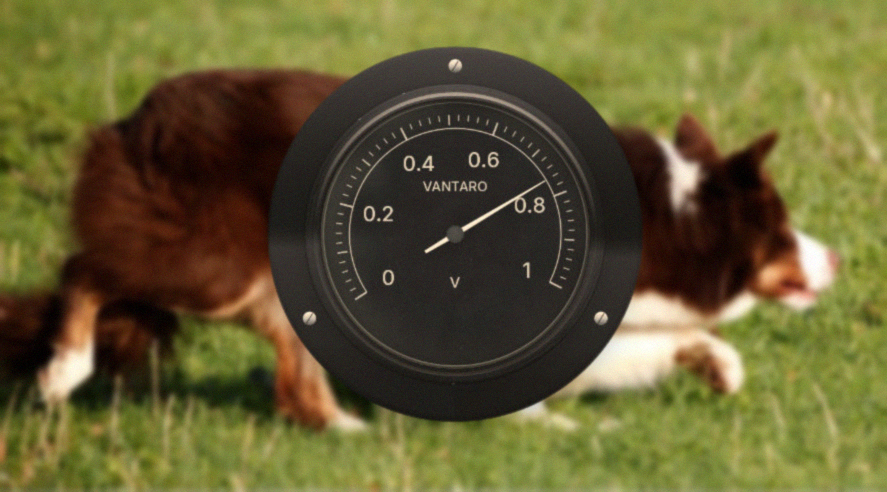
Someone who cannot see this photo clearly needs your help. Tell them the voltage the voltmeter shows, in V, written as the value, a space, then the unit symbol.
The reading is 0.76 V
